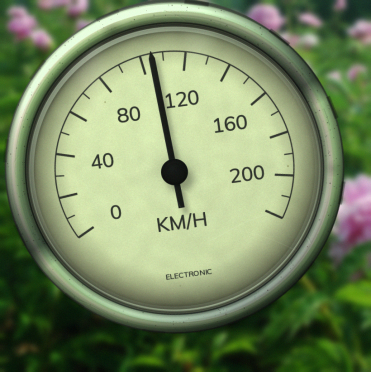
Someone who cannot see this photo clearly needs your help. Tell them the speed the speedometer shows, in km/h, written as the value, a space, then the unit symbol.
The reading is 105 km/h
